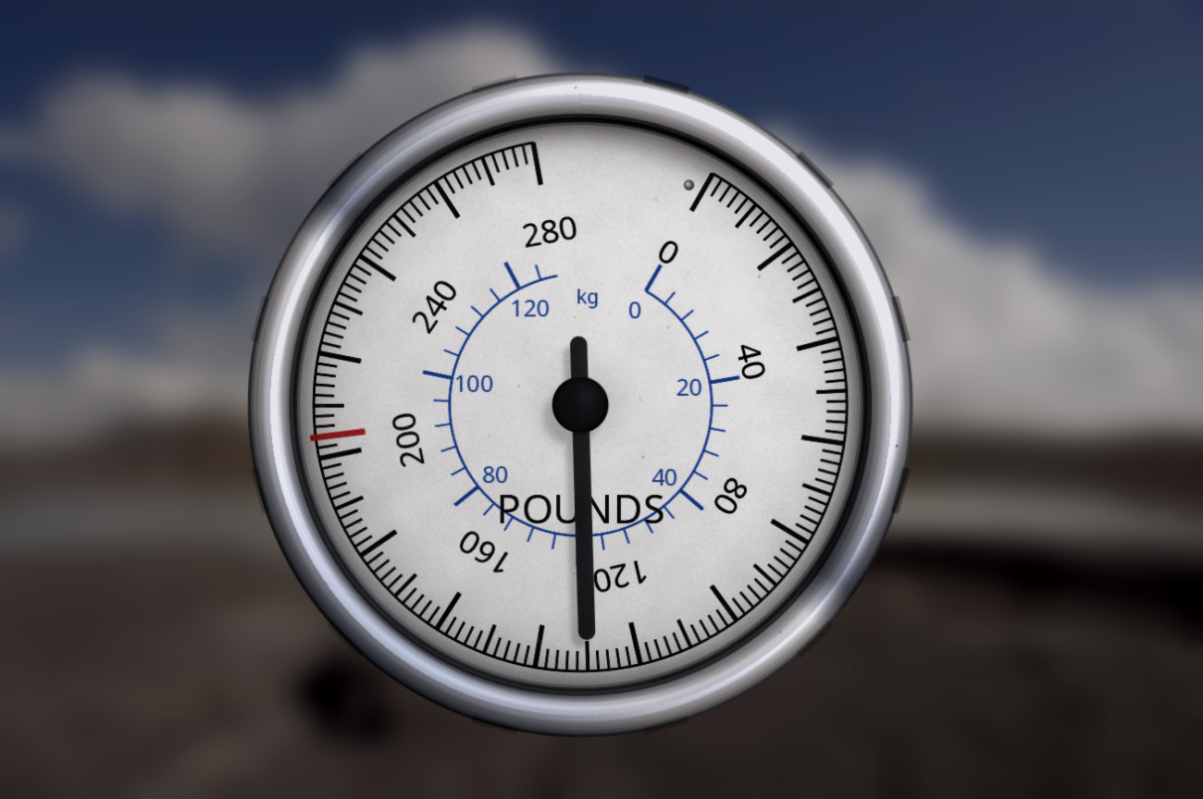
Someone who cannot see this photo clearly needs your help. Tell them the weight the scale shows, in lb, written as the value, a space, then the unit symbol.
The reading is 130 lb
